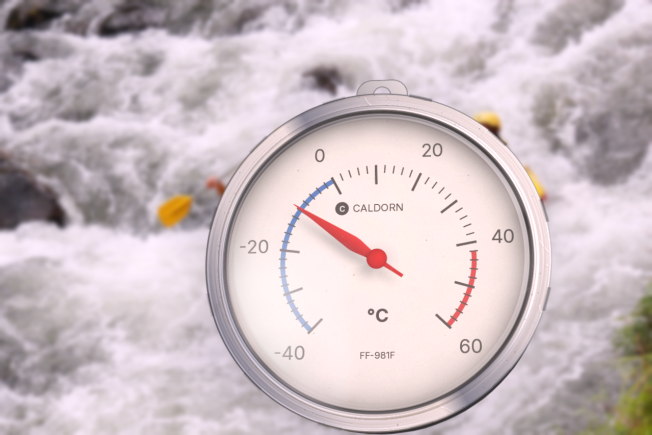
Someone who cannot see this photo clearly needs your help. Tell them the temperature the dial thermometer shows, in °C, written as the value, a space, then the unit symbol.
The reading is -10 °C
